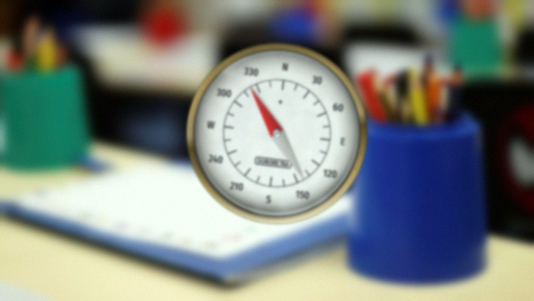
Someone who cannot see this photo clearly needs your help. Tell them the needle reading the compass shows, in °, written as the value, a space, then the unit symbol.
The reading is 322.5 °
